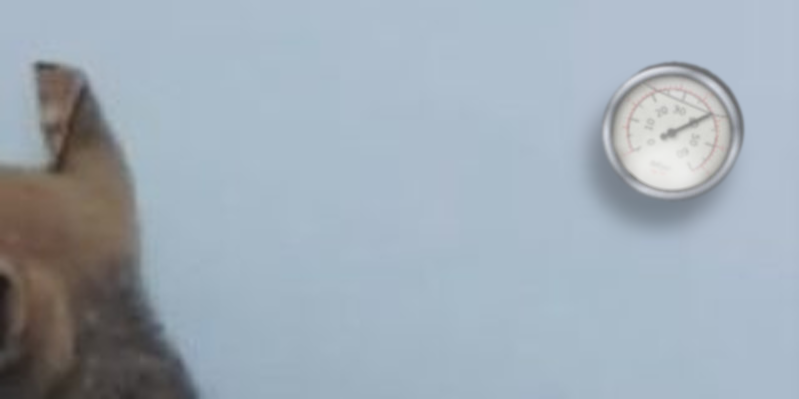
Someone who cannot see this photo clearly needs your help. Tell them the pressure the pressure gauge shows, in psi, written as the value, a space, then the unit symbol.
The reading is 40 psi
